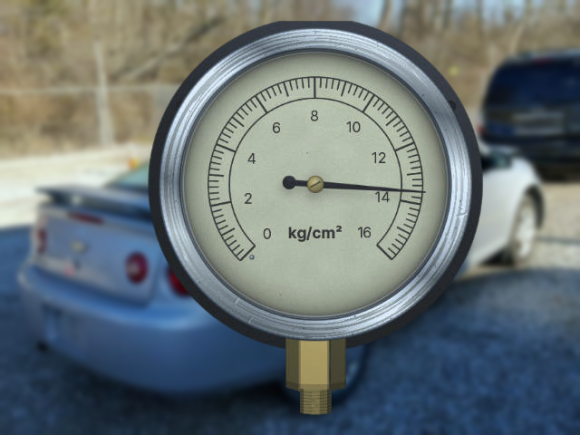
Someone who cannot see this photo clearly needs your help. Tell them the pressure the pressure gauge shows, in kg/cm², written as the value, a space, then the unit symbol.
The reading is 13.6 kg/cm²
